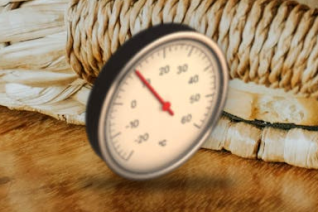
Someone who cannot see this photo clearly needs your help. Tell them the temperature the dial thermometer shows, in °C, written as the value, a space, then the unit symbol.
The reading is 10 °C
